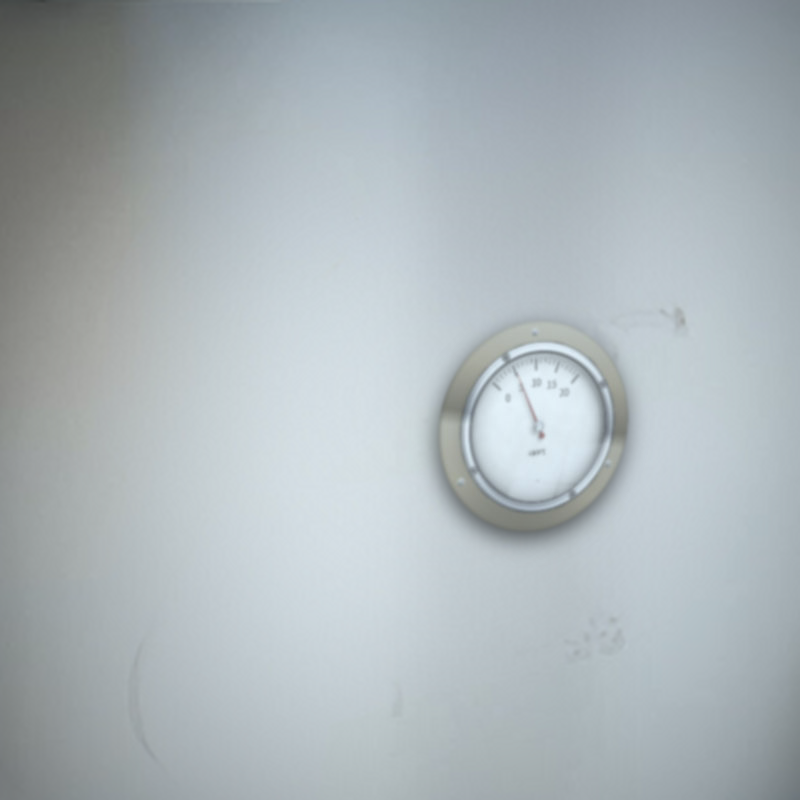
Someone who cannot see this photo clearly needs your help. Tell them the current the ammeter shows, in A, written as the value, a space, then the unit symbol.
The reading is 5 A
